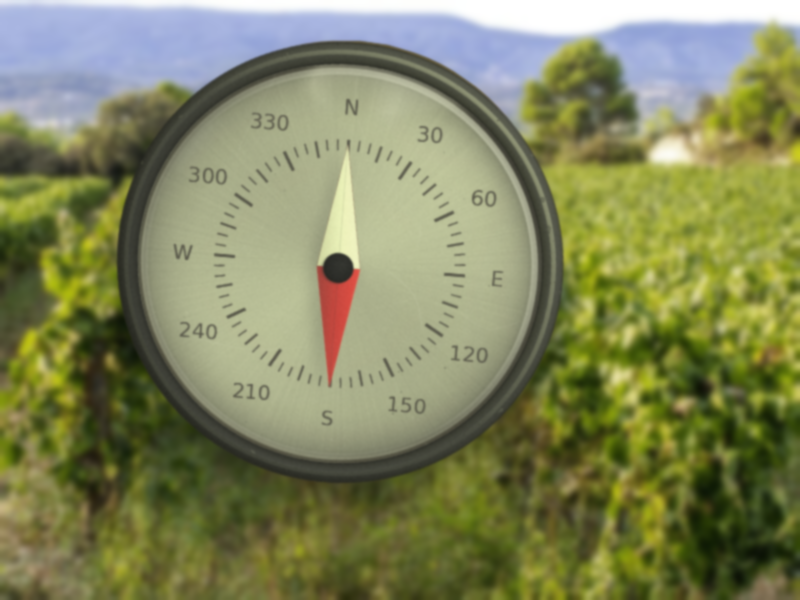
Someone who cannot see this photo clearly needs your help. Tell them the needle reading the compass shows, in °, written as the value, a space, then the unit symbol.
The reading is 180 °
